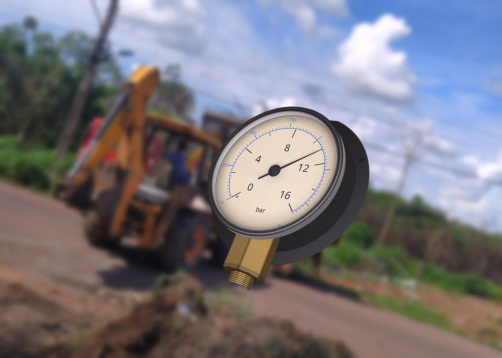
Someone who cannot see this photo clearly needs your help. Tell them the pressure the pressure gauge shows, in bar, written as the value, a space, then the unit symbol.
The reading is 11 bar
